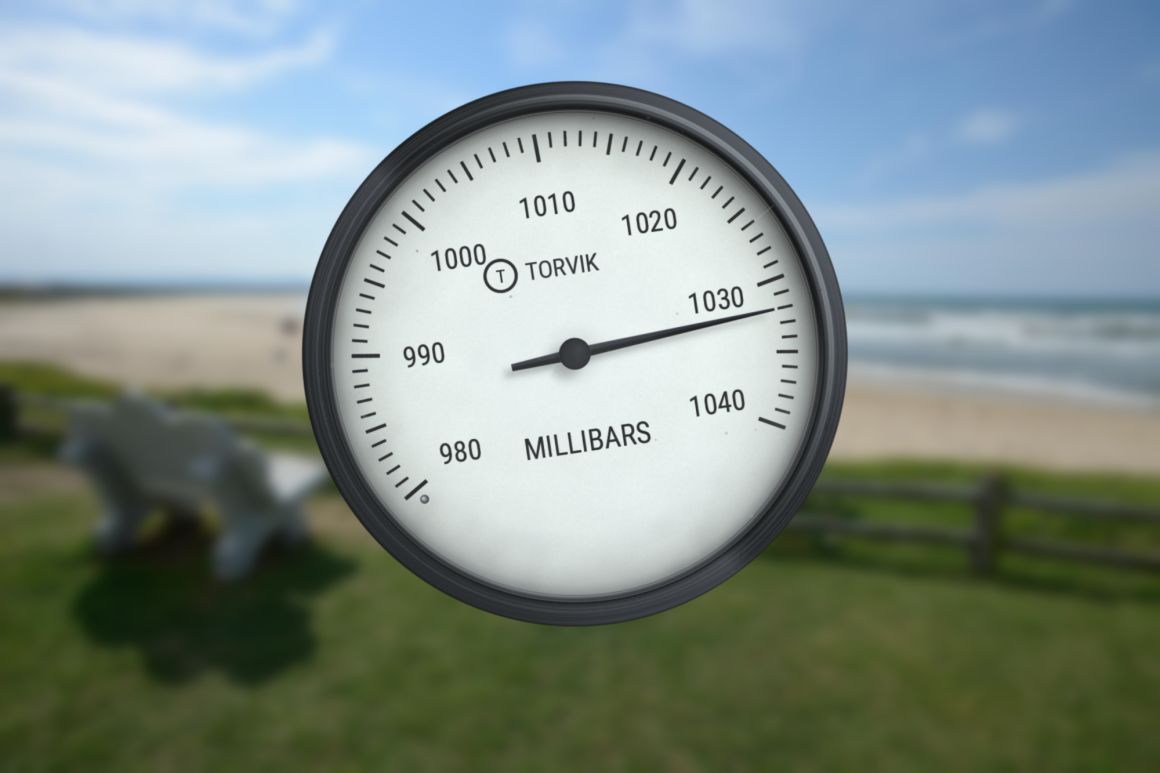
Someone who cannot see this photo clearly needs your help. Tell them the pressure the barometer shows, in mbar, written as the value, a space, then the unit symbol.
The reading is 1032 mbar
